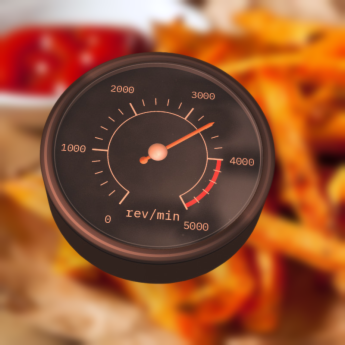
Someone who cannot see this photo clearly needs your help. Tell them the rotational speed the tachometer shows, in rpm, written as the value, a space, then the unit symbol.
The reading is 3400 rpm
